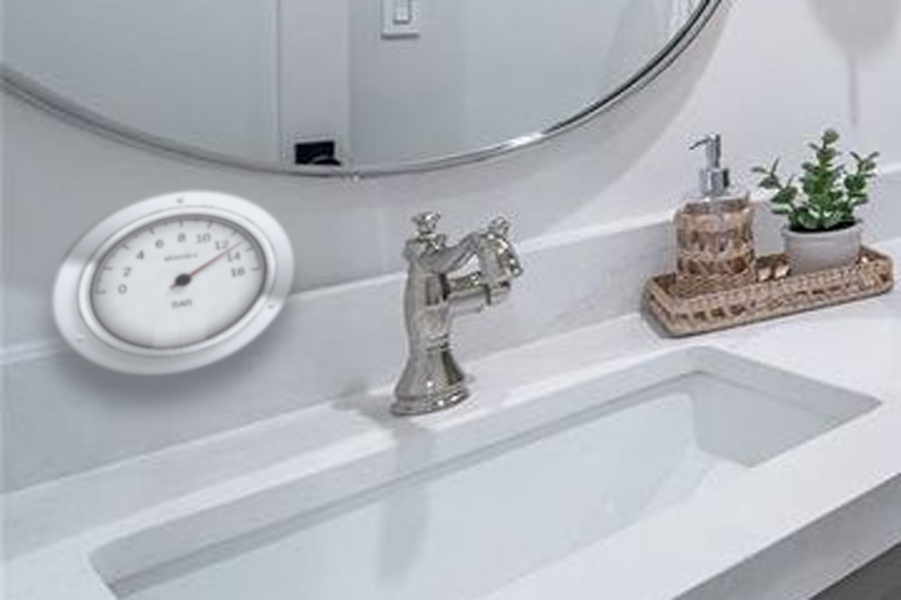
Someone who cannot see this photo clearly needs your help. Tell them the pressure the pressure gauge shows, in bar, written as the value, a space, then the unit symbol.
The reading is 13 bar
